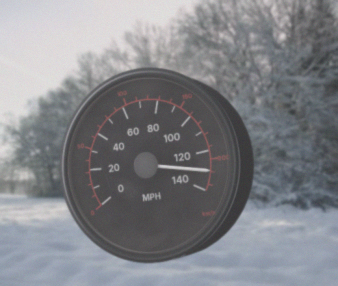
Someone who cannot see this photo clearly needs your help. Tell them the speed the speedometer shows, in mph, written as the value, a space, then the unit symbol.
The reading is 130 mph
